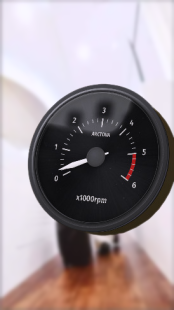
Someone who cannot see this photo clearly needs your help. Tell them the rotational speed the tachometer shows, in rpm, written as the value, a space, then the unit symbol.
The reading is 200 rpm
